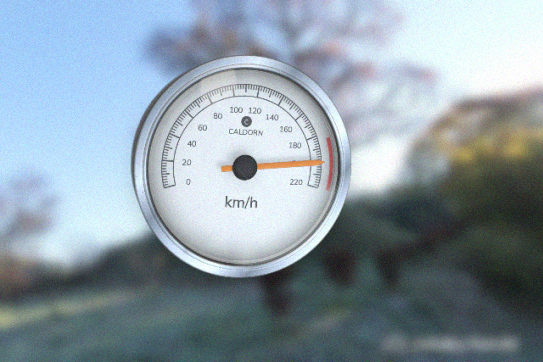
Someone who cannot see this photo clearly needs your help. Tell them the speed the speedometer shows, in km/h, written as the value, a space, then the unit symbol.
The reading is 200 km/h
